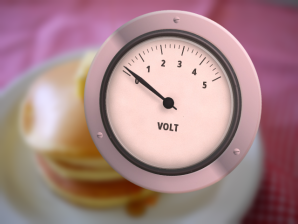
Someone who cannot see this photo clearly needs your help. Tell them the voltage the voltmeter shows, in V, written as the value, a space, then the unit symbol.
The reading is 0.2 V
